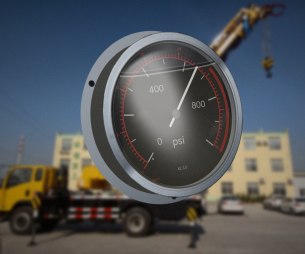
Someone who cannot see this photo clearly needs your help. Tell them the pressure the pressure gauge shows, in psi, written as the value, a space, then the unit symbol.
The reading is 650 psi
